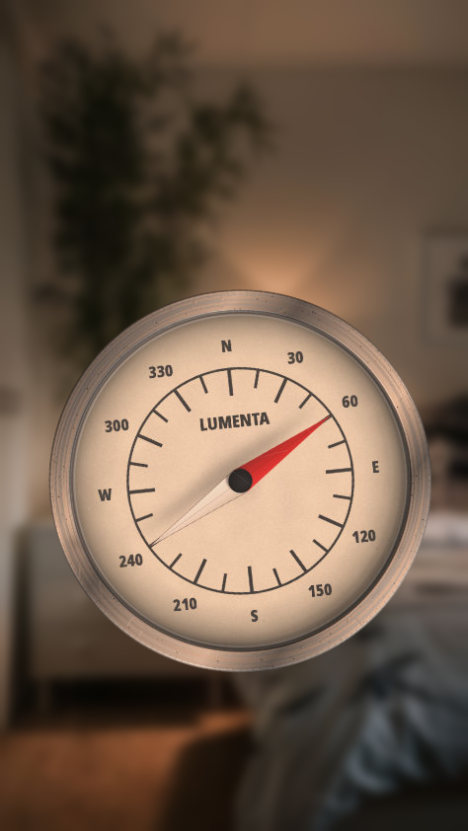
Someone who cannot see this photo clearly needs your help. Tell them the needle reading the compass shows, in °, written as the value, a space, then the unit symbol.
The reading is 60 °
